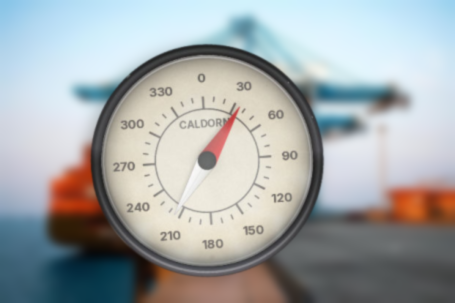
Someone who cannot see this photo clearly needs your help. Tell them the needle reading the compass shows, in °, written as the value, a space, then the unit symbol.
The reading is 35 °
